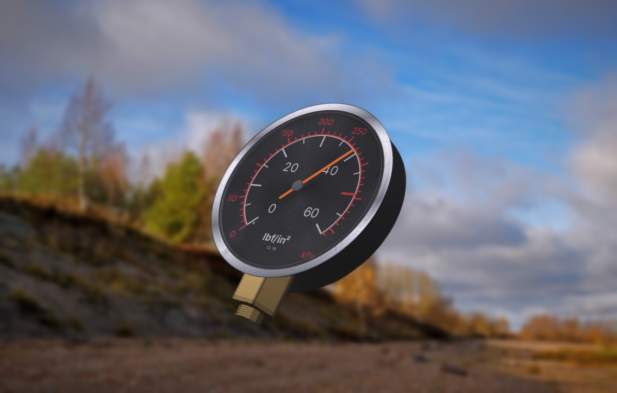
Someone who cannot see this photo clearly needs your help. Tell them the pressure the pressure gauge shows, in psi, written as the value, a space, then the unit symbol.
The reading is 40 psi
